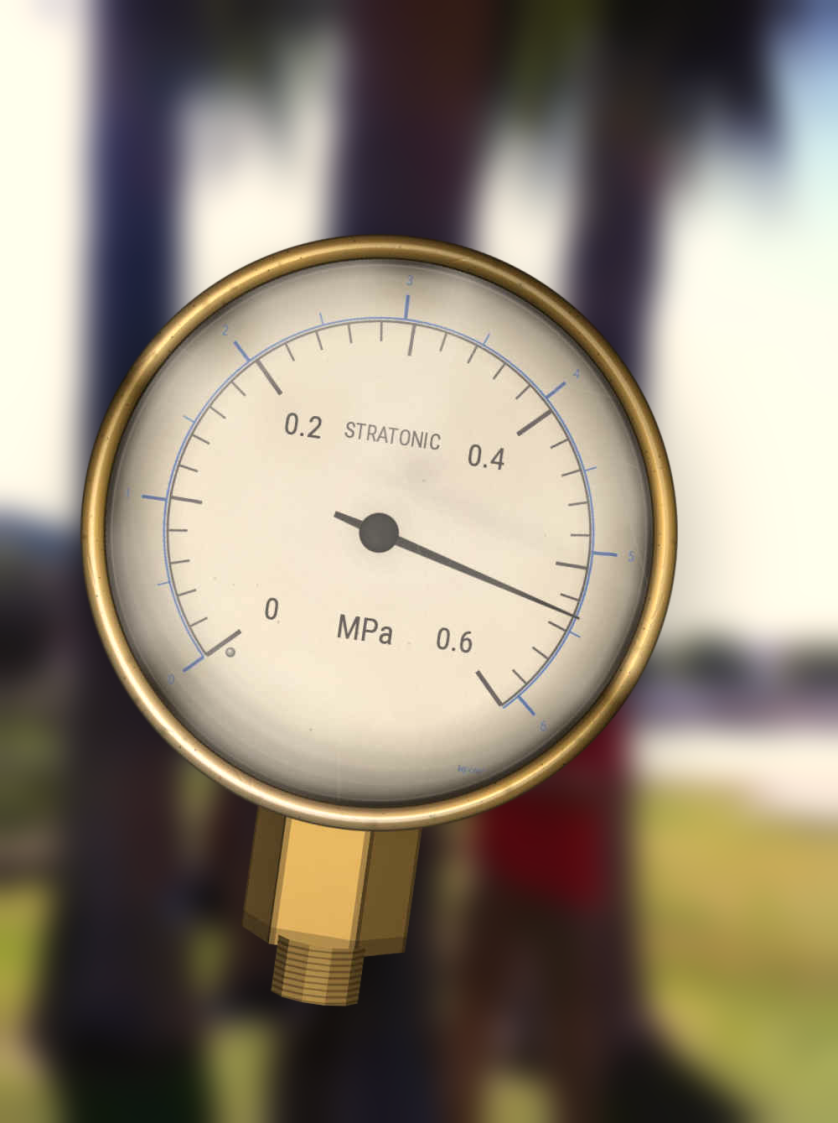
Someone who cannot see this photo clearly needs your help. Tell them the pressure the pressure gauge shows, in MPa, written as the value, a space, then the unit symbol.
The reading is 0.53 MPa
